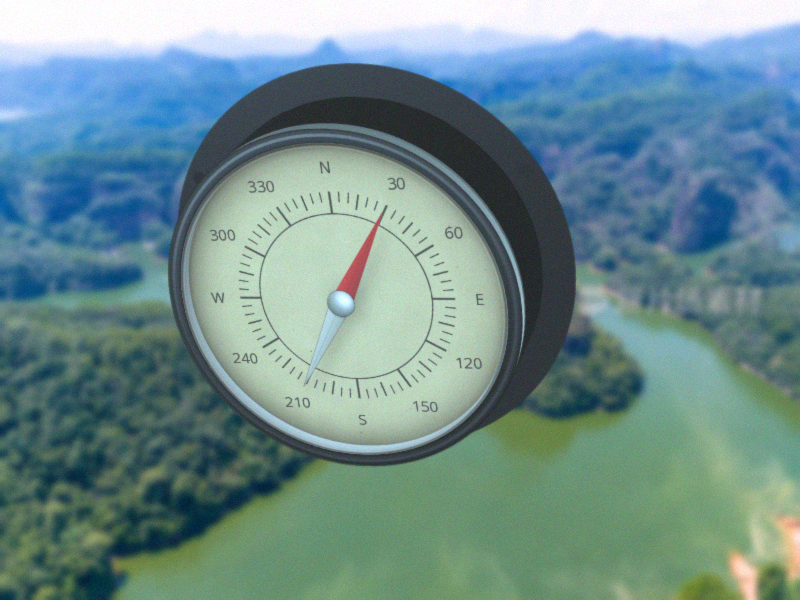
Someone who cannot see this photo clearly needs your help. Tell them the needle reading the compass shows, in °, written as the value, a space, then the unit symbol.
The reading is 30 °
